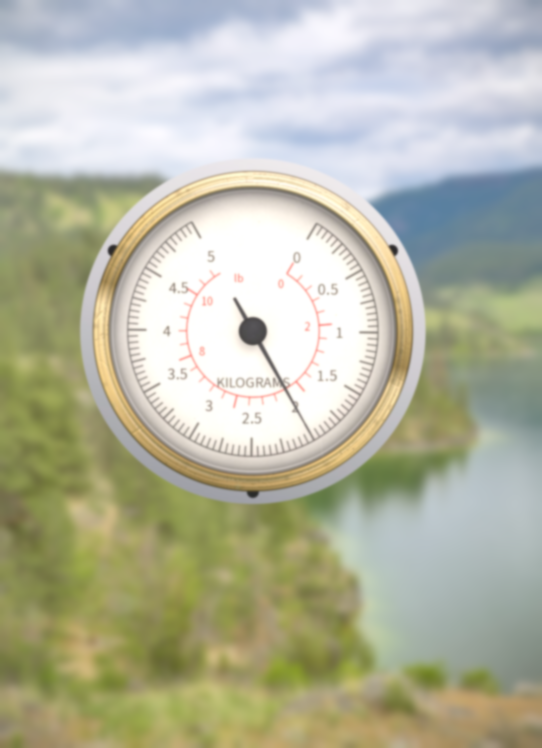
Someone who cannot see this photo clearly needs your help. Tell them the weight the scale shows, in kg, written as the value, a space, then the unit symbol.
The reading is 2 kg
